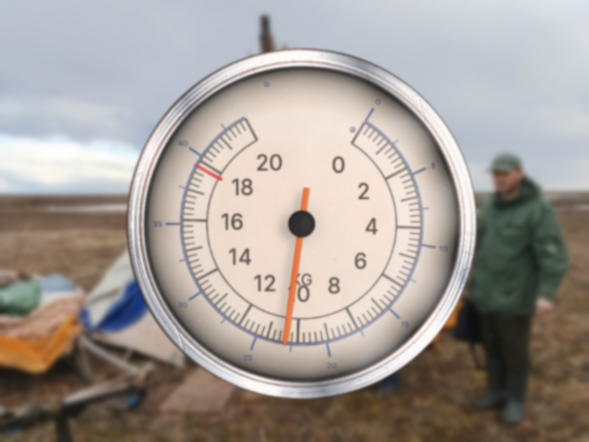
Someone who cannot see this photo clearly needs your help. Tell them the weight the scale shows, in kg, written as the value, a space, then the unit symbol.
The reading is 10.4 kg
